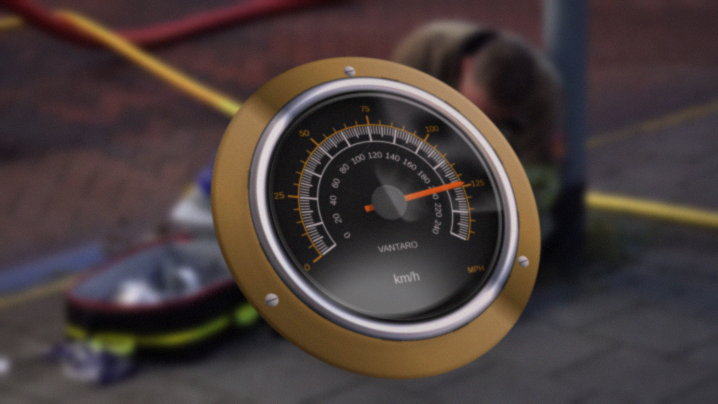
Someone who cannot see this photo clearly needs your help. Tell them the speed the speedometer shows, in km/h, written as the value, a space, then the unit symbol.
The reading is 200 km/h
